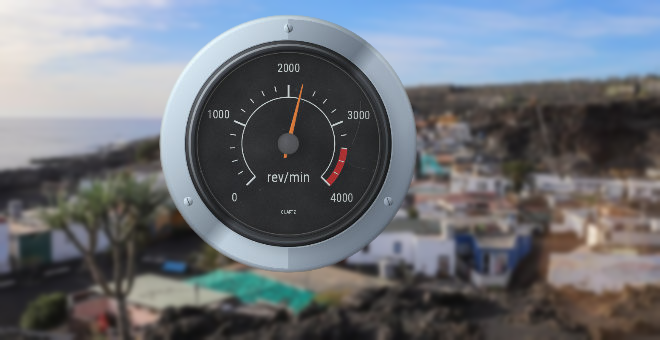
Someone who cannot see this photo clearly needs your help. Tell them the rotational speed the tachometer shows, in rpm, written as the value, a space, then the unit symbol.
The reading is 2200 rpm
